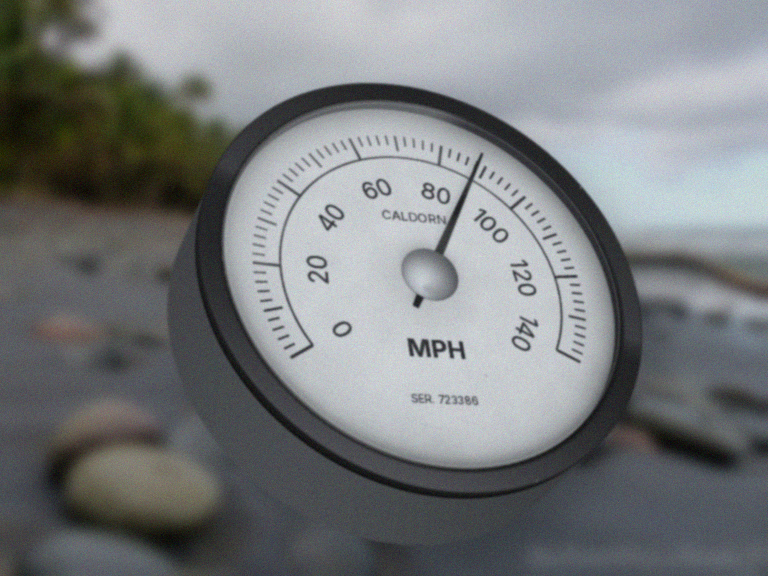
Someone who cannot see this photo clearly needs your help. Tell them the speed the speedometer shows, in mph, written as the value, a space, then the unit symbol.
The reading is 88 mph
